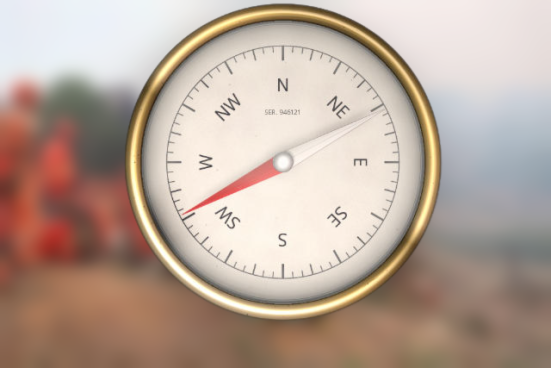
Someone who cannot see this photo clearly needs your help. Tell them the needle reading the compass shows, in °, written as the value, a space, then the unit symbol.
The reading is 242.5 °
